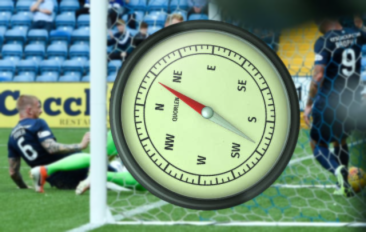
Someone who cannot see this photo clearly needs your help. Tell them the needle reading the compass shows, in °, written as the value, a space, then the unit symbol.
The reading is 25 °
